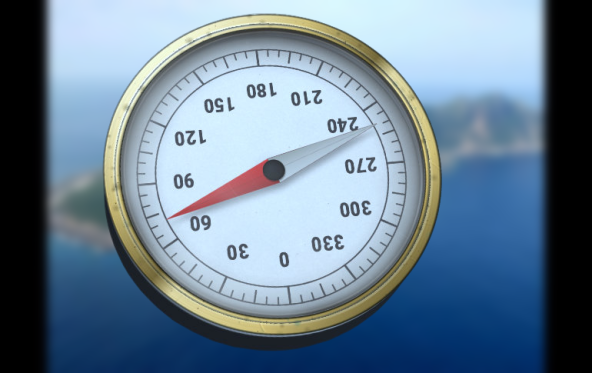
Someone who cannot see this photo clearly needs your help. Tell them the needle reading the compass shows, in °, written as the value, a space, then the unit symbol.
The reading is 70 °
